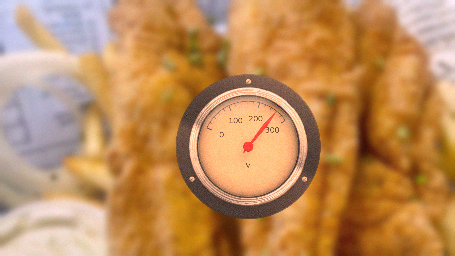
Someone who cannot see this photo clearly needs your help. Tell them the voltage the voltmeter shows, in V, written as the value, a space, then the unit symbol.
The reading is 260 V
